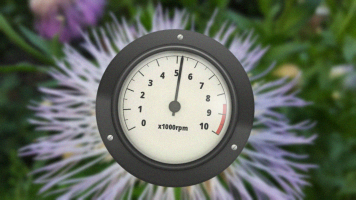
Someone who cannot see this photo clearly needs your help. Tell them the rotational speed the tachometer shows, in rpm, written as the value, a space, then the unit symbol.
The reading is 5250 rpm
